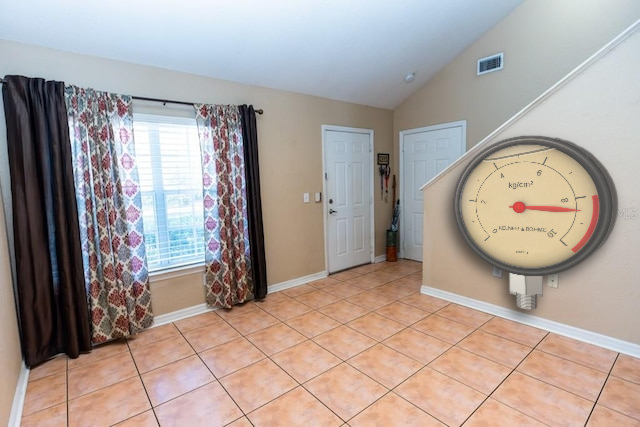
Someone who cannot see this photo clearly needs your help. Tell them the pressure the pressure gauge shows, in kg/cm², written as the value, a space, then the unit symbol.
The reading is 8.5 kg/cm²
